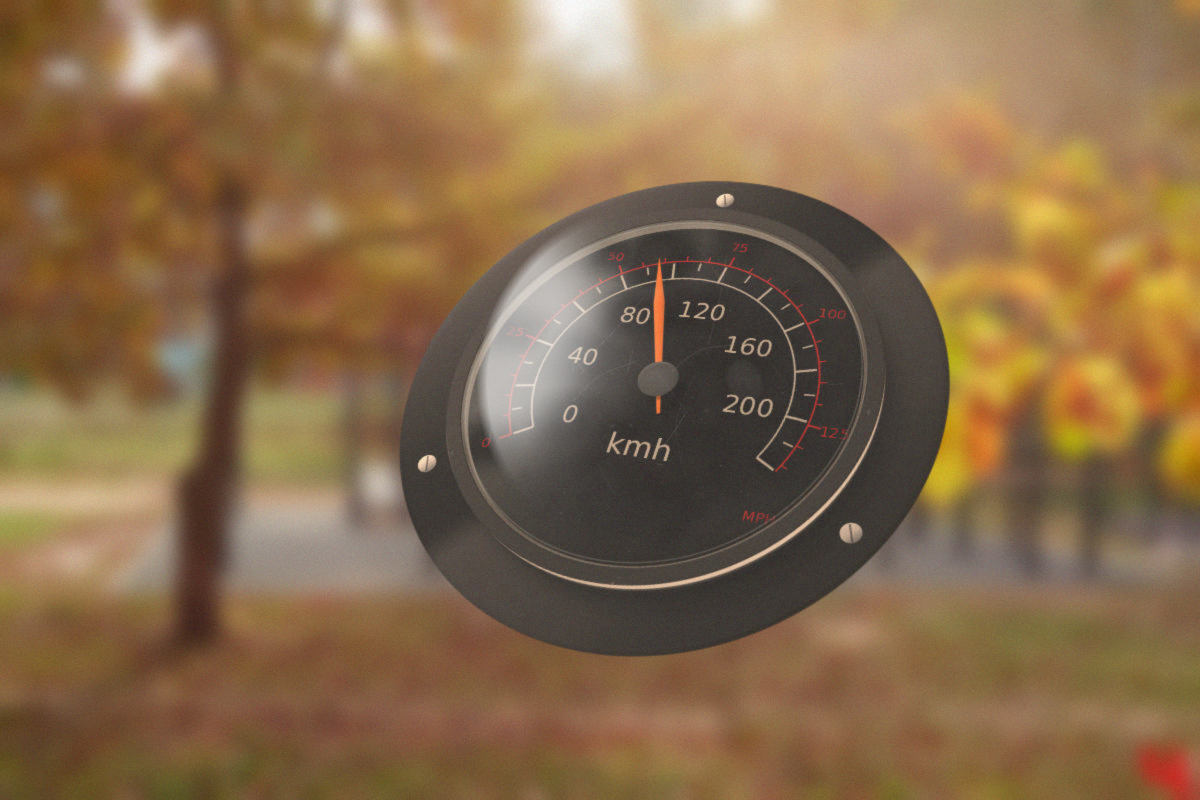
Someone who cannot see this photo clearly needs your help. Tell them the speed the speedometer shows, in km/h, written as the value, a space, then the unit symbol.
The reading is 95 km/h
